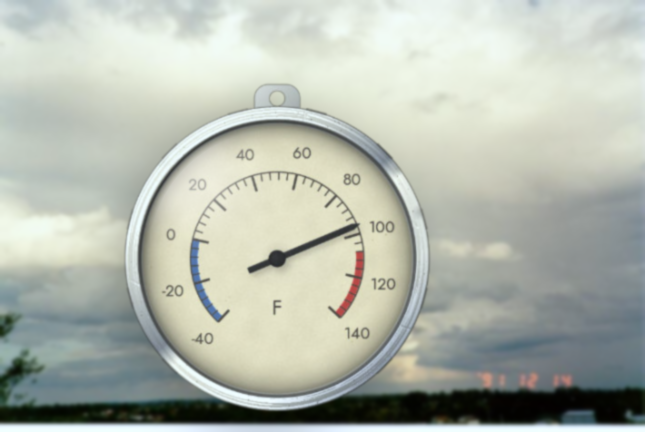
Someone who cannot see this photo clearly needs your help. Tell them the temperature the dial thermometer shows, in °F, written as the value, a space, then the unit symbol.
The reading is 96 °F
